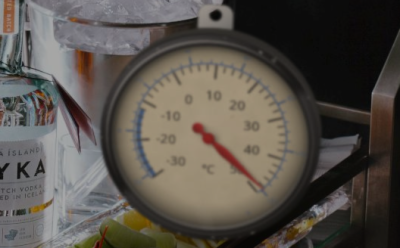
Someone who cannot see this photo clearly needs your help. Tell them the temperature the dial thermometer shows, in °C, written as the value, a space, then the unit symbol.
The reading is 48 °C
